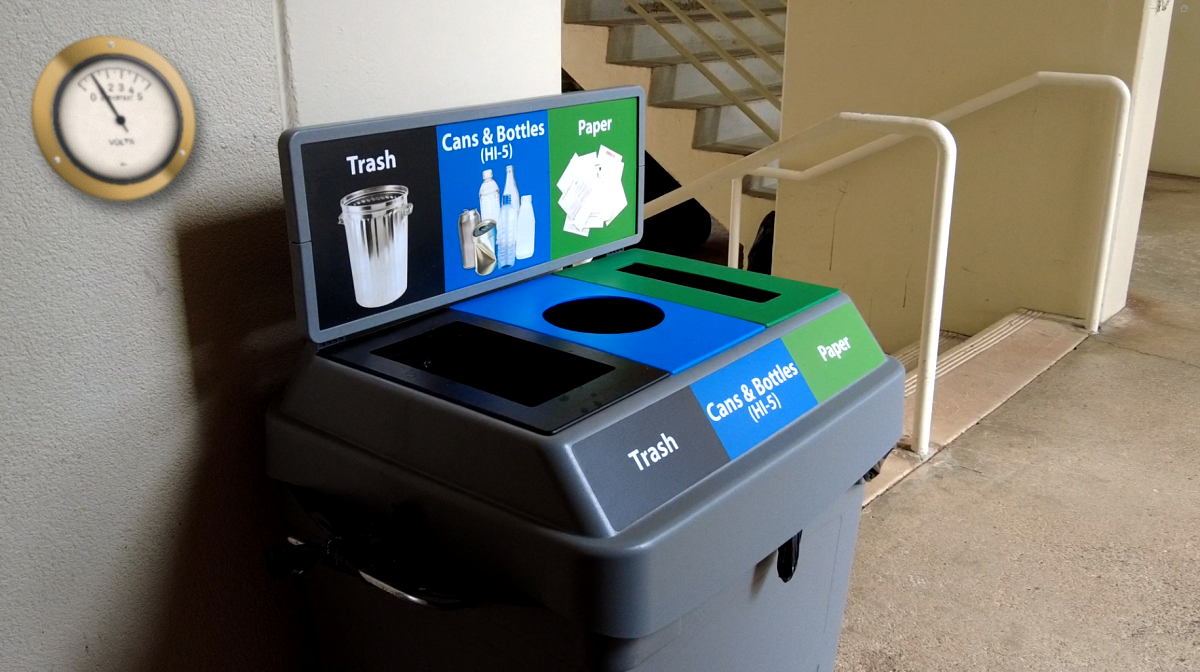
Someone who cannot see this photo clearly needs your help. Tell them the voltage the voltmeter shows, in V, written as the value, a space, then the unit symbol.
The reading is 1 V
